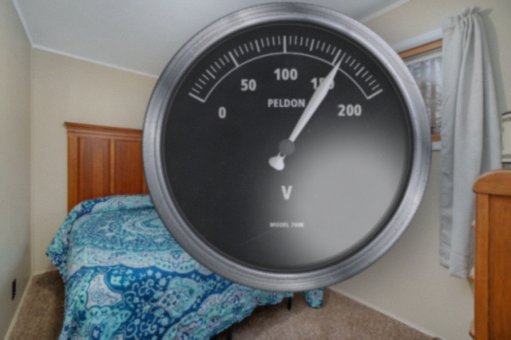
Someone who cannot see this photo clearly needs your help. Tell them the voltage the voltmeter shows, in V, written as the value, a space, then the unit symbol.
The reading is 155 V
